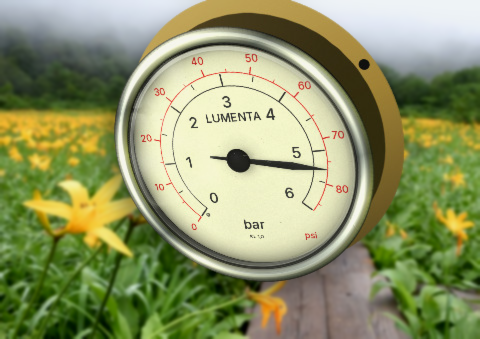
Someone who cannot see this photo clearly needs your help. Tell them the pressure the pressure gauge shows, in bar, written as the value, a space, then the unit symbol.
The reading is 5.25 bar
